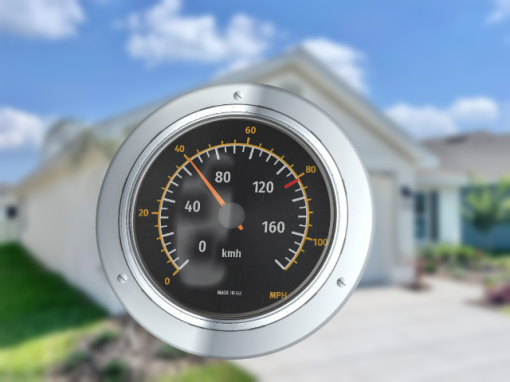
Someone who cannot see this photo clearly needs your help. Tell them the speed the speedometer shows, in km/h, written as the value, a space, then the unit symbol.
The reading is 65 km/h
